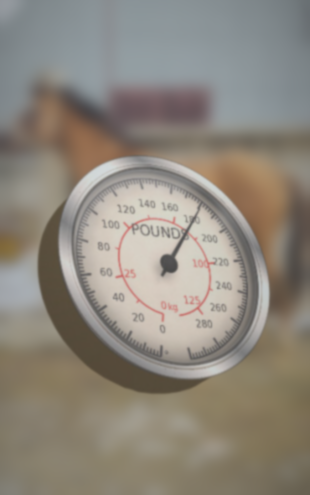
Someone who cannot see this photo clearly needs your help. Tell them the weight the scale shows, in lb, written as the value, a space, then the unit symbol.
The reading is 180 lb
